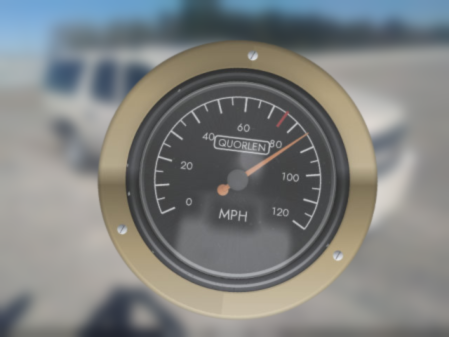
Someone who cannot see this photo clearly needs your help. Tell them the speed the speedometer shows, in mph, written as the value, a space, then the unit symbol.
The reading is 85 mph
